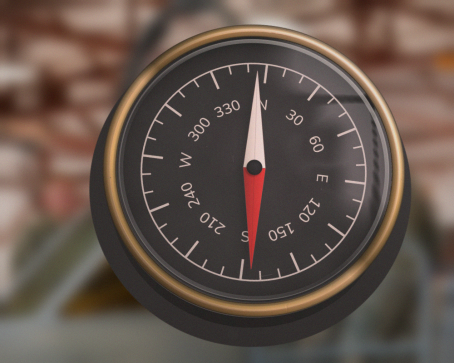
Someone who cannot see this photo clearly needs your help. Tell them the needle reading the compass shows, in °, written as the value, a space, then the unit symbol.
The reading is 175 °
